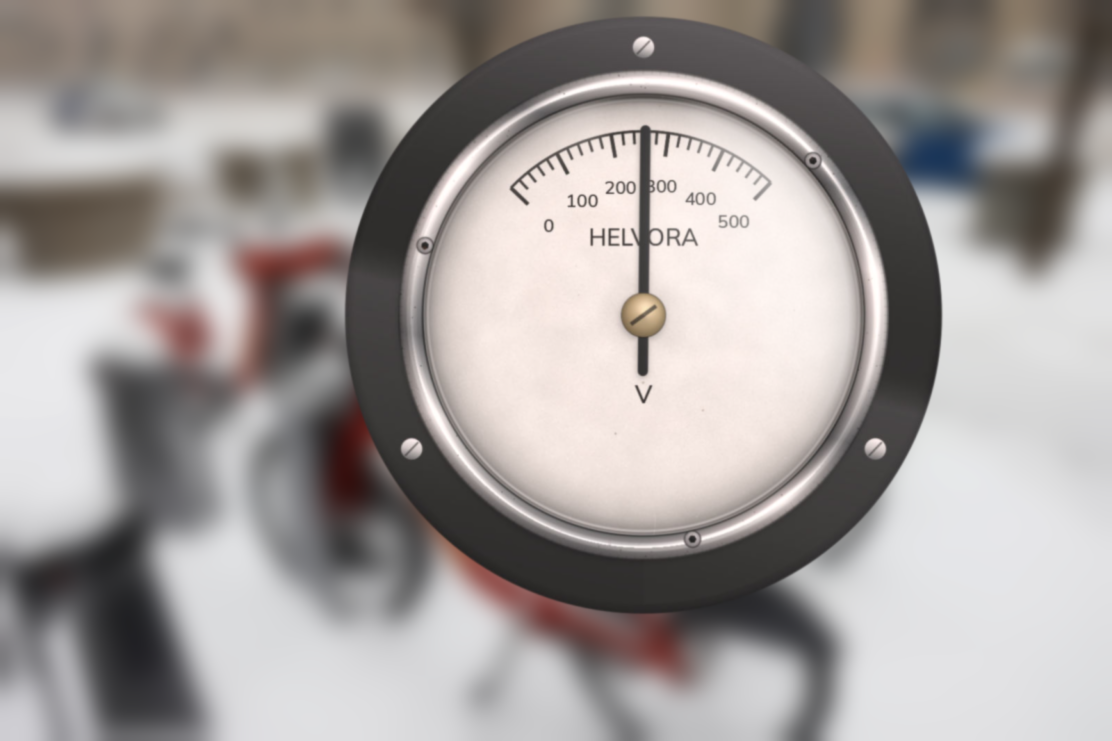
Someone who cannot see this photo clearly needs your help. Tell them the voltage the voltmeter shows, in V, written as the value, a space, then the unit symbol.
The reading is 260 V
